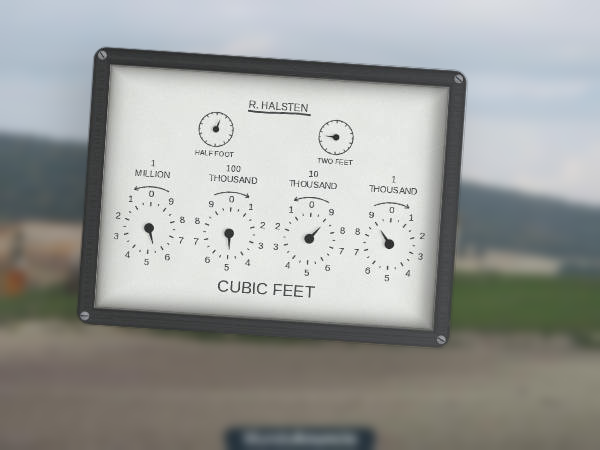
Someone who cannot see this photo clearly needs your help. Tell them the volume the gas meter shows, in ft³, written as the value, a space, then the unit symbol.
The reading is 548900 ft³
